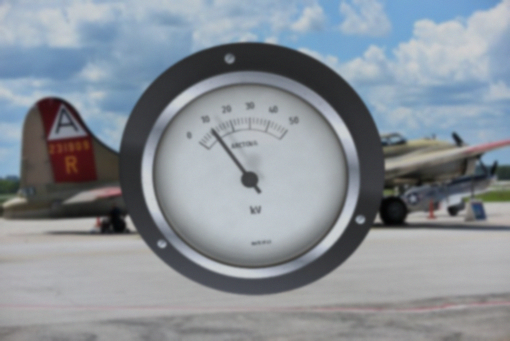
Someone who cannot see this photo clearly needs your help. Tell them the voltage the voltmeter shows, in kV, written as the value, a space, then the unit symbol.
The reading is 10 kV
